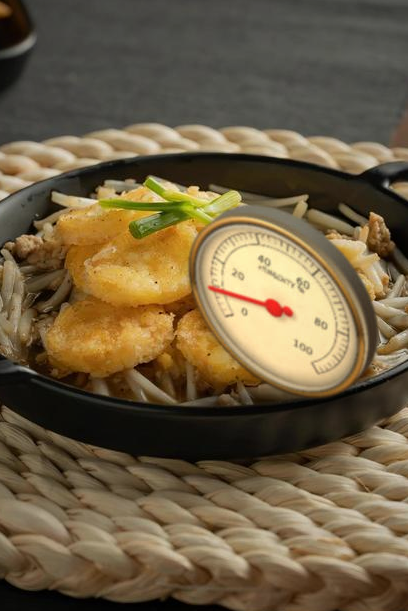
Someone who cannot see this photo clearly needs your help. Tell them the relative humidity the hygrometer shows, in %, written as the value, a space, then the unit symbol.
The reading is 10 %
